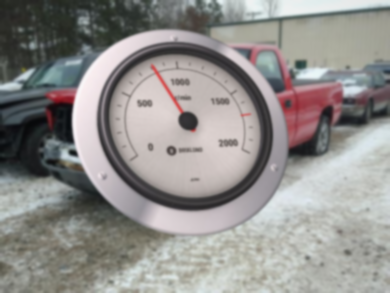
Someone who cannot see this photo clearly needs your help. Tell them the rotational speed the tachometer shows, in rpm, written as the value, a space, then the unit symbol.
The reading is 800 rpm
